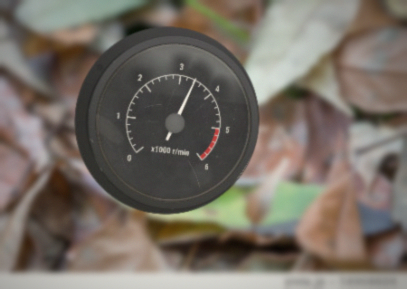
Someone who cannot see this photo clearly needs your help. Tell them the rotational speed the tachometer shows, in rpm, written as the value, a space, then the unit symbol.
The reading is 3400 rpm
